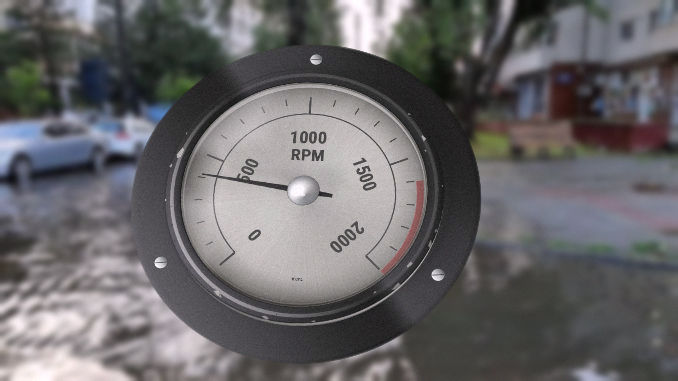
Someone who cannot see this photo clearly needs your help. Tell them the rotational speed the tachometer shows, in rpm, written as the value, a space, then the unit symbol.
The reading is 400 rpm
